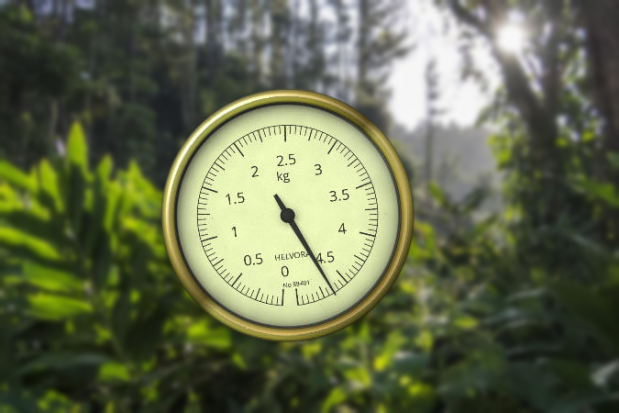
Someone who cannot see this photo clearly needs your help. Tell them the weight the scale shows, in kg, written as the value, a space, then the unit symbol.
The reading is 4.65 kg
